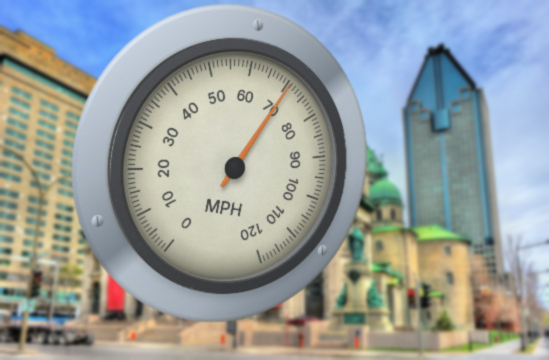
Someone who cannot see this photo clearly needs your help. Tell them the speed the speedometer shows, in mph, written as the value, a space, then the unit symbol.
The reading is 70 mph
